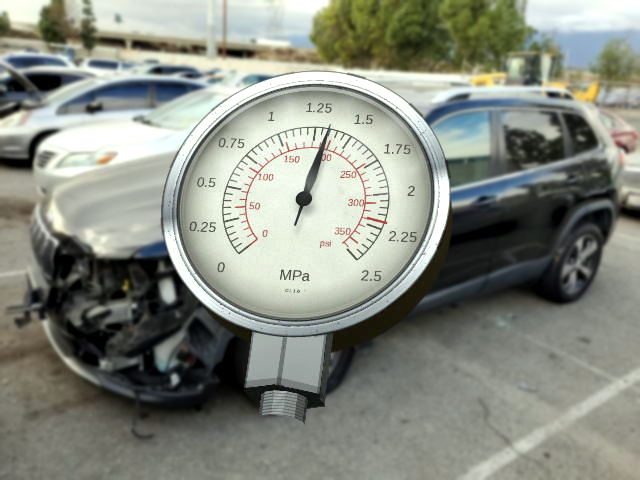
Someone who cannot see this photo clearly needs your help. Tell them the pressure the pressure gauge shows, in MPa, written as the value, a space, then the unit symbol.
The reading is 1.35 MPa
